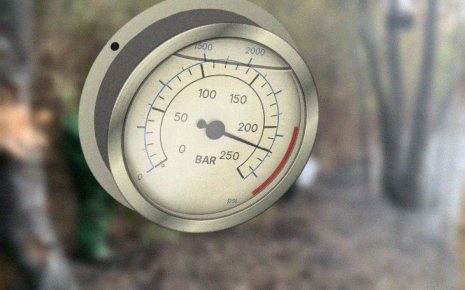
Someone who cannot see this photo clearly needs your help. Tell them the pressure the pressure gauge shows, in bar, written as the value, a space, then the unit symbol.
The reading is 220 bar
